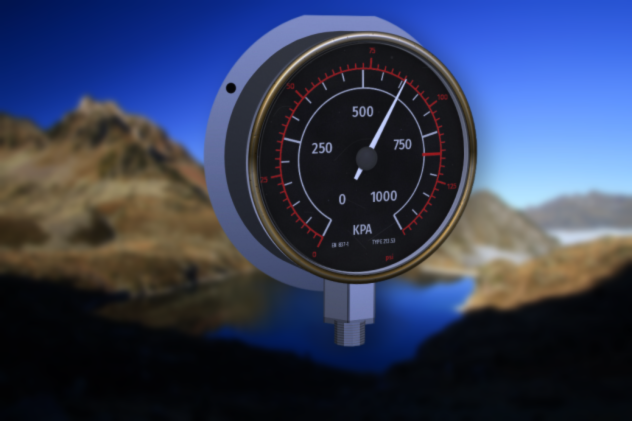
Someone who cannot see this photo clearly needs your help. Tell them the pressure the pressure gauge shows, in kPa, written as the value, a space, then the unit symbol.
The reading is 600 kPa
